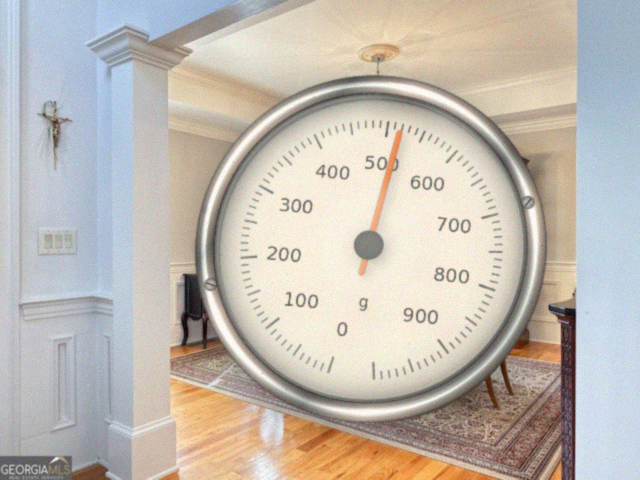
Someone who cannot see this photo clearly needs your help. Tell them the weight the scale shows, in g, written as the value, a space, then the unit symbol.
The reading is 520 g
